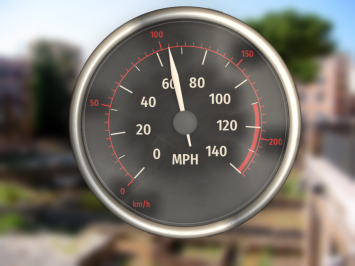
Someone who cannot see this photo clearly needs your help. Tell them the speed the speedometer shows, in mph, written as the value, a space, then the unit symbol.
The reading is 65 mph
